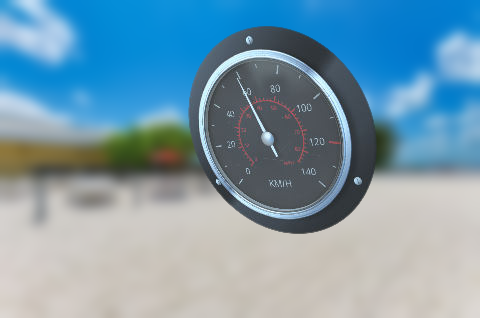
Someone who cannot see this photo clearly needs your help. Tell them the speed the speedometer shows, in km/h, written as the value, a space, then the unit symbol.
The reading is 60 km/h
